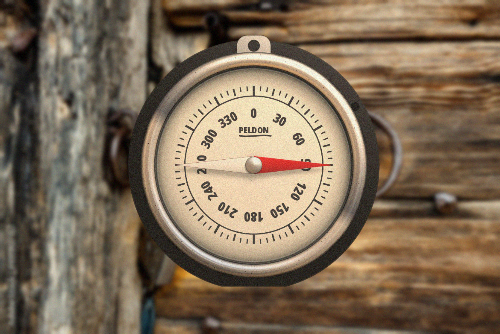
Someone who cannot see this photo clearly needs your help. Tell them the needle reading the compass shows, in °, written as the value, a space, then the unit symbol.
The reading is 90 °
